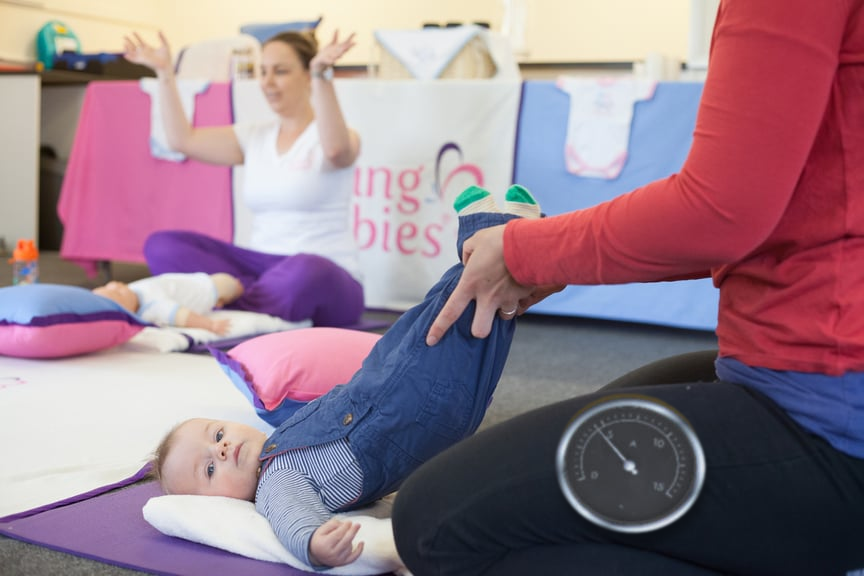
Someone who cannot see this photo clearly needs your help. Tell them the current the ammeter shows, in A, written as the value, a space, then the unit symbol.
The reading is 4.5 A
